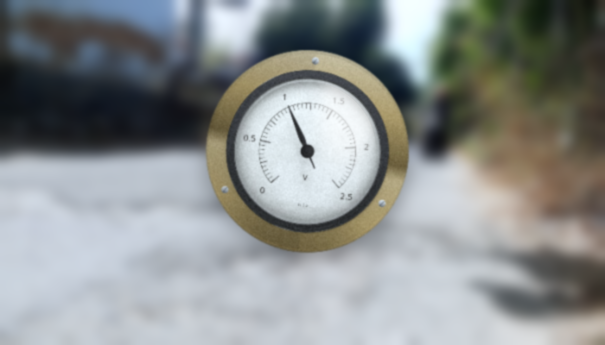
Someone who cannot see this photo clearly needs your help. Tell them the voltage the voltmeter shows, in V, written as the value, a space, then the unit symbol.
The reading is 1 V
